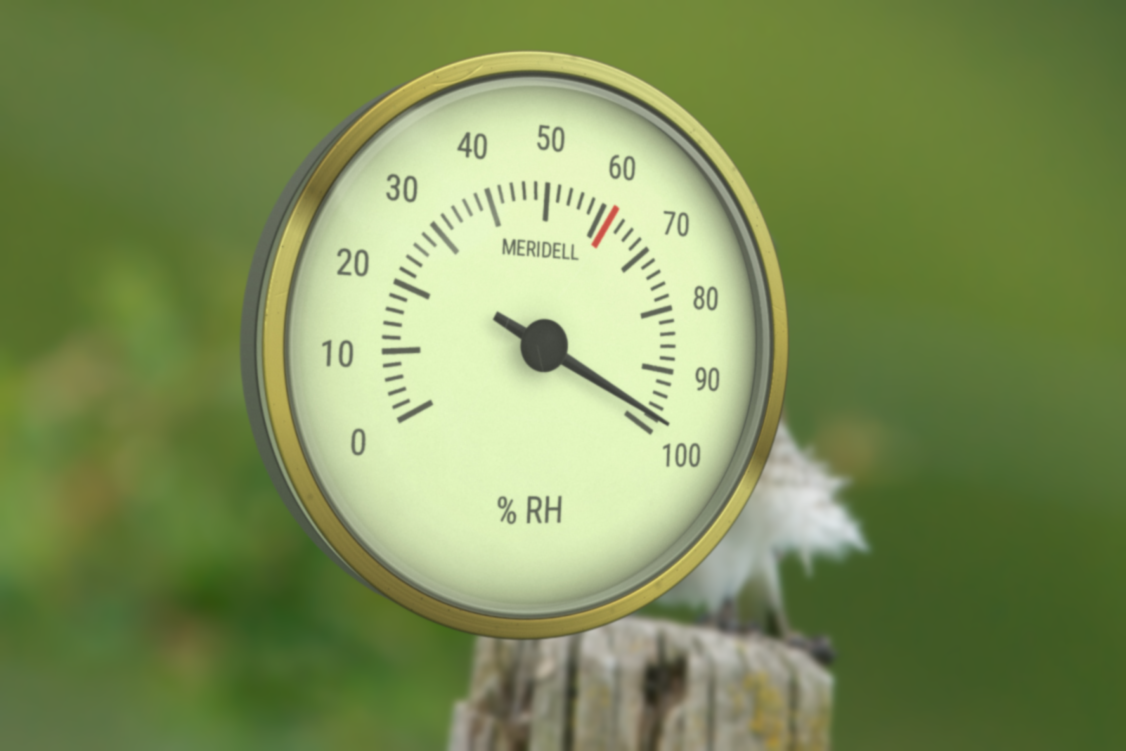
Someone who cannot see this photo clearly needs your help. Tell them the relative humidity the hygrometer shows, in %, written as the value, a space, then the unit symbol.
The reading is 98 %
